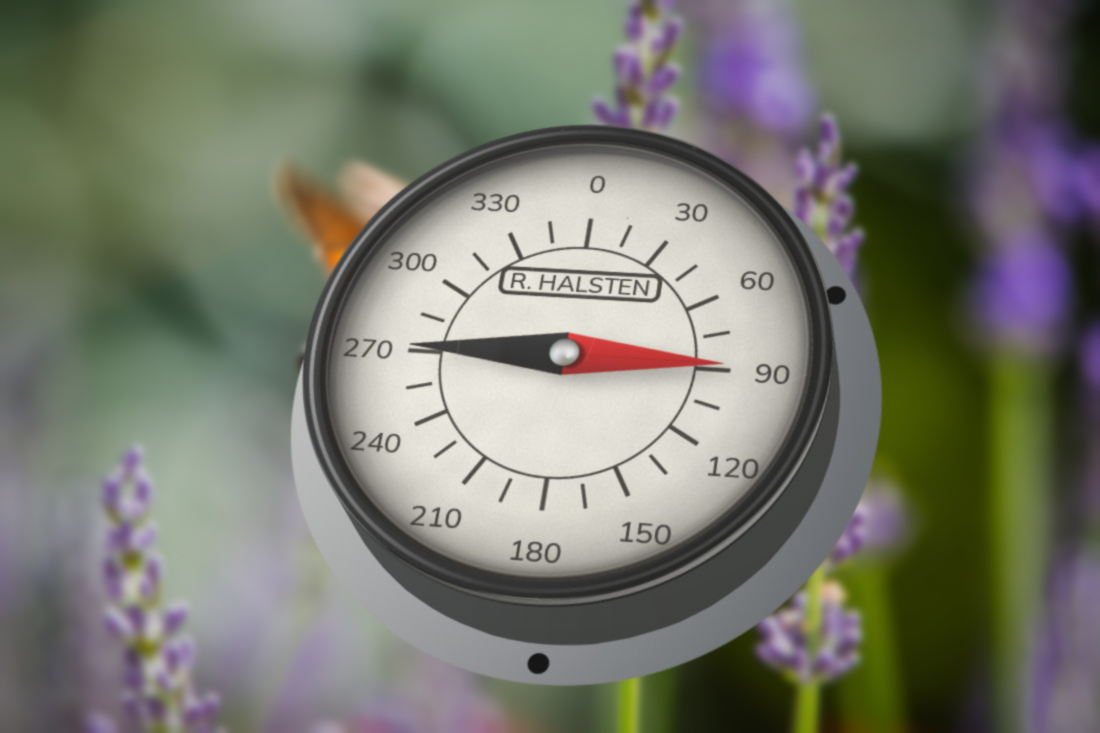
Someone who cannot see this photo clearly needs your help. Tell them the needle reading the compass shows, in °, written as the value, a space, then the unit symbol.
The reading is 90 °
